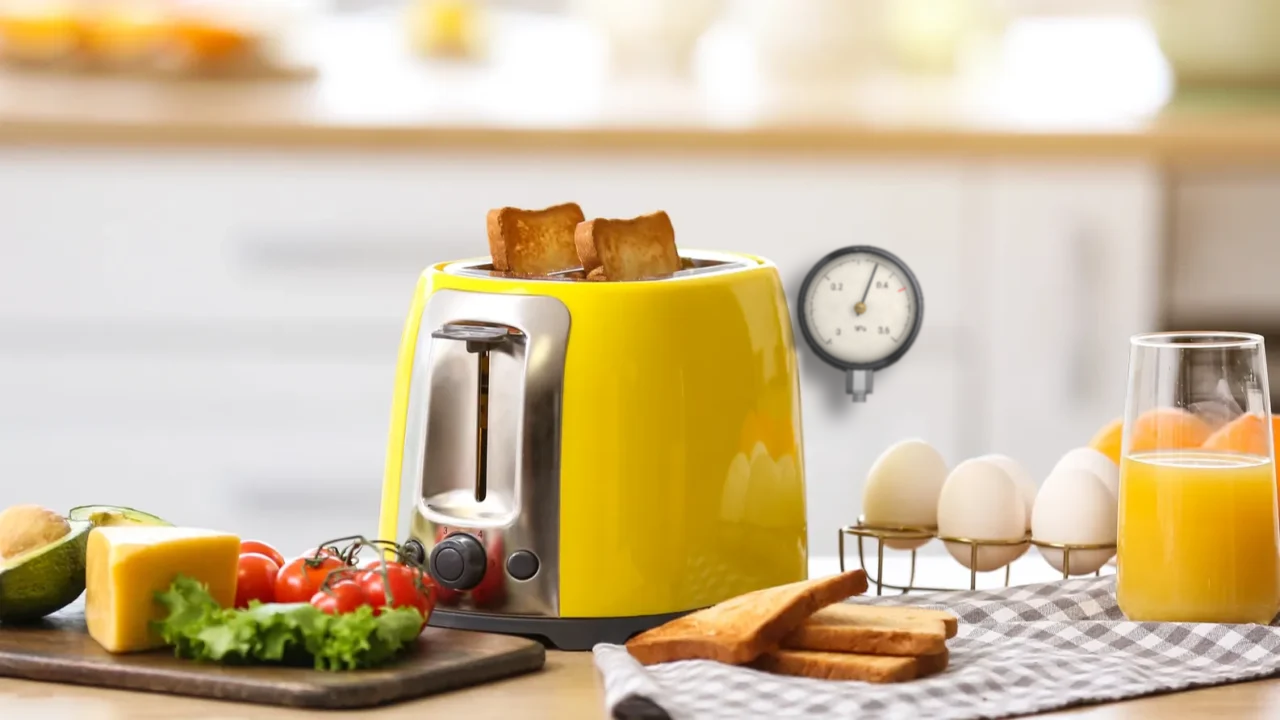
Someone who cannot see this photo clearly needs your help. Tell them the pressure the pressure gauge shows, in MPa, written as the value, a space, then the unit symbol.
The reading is 0.35 MPa
